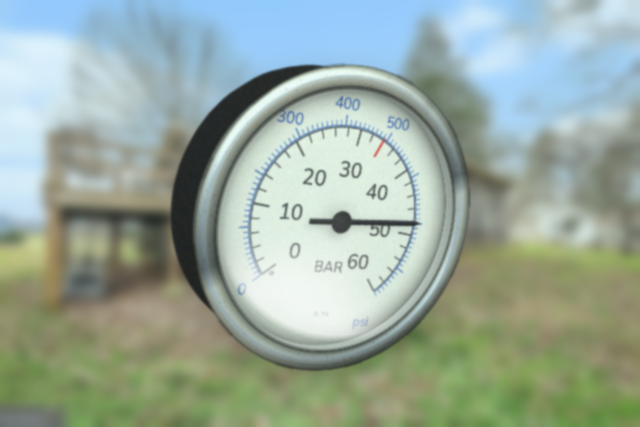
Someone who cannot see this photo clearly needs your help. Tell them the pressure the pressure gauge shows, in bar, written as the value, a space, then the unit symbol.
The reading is 48 bar
